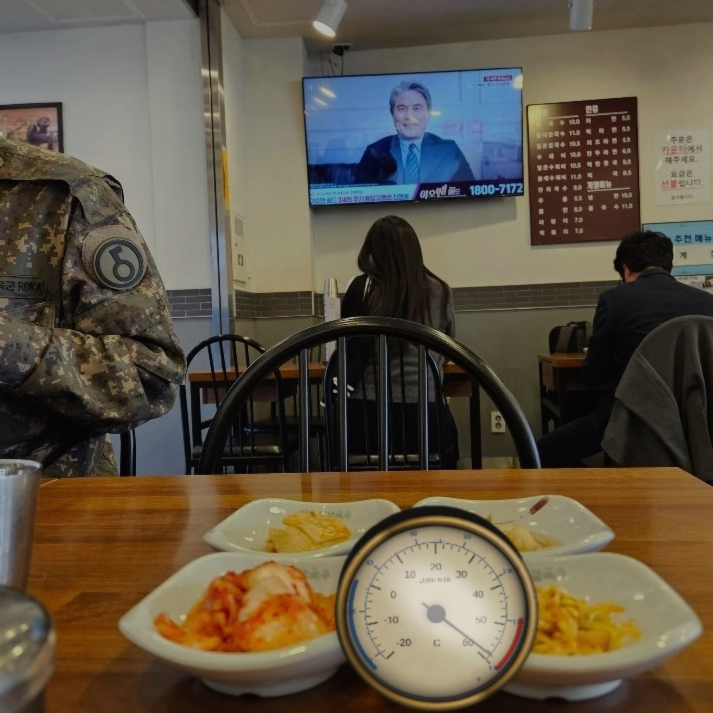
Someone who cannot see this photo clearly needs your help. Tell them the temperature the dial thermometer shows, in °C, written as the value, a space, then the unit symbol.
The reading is 58 °C
